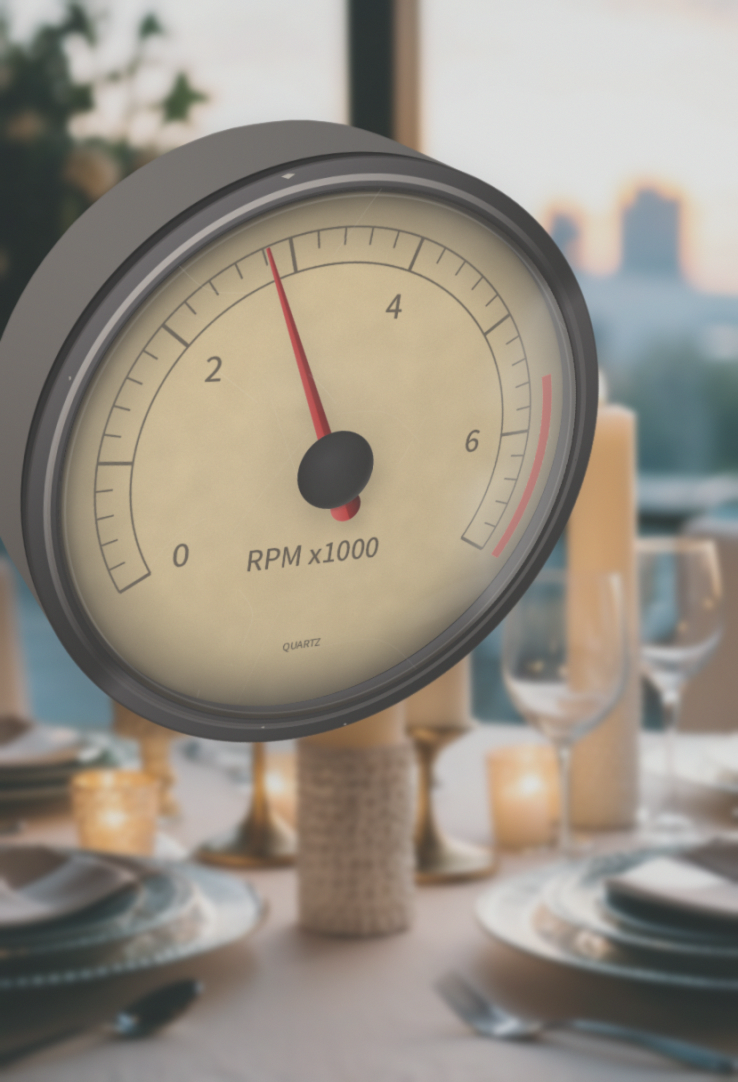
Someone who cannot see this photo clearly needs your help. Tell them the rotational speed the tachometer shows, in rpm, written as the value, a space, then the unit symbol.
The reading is 2800 rpm
